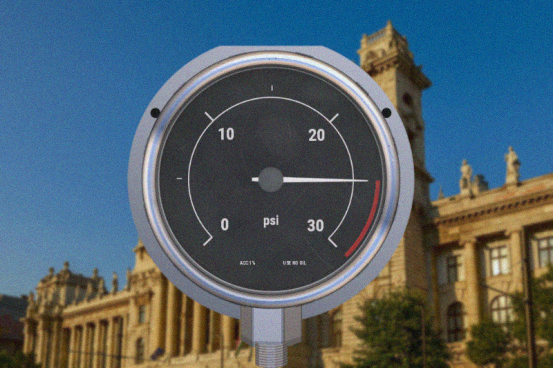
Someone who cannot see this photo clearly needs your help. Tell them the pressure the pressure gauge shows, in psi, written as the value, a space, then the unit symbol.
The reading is 25 psi
